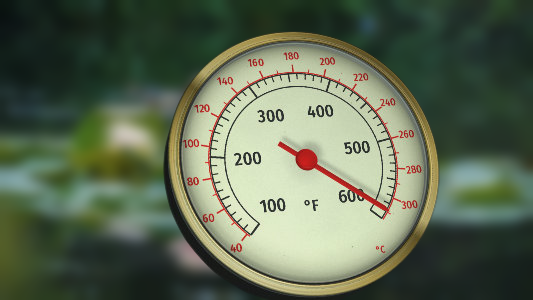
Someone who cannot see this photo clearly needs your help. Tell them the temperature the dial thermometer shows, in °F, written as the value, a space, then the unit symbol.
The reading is 590 °F
